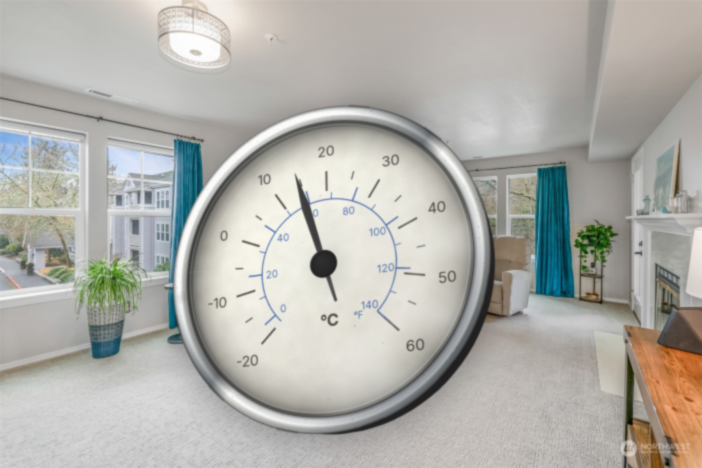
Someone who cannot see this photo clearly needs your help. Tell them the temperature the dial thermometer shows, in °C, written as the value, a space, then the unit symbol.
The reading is 15 °C
